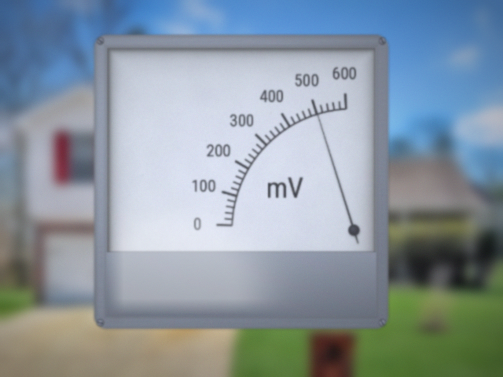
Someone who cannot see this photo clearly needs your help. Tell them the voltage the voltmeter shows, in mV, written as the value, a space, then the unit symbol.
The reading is 500 mV
